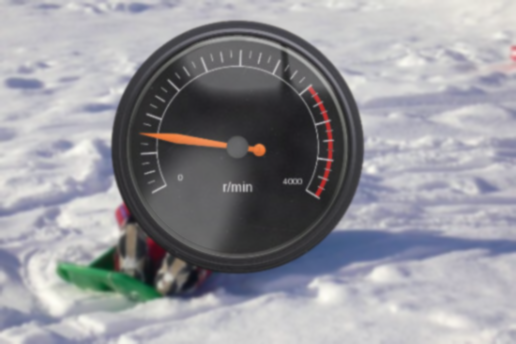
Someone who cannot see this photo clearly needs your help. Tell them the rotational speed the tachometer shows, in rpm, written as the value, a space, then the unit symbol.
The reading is 600 rpm
